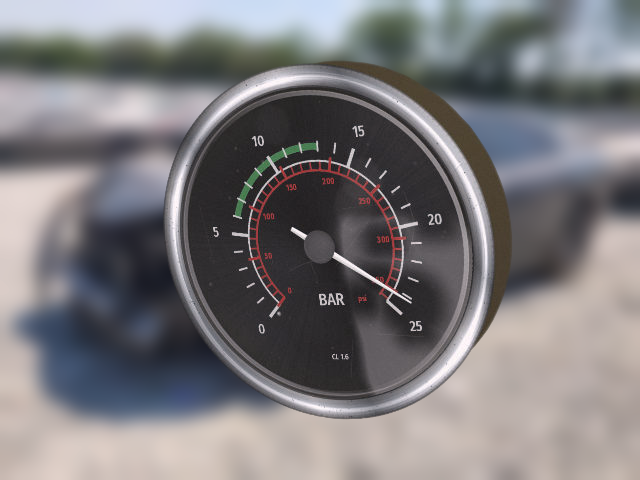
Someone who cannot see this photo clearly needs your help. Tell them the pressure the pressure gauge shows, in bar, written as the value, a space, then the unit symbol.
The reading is 24 bar
